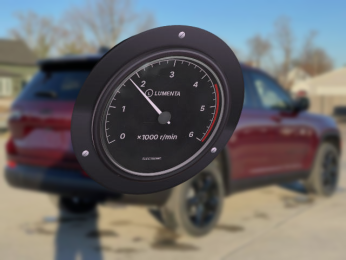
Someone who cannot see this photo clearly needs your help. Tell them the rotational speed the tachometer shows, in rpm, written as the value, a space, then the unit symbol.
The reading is 1800 rpm
